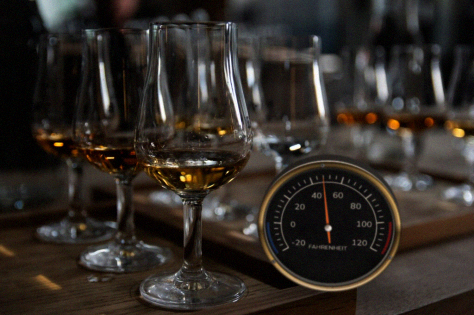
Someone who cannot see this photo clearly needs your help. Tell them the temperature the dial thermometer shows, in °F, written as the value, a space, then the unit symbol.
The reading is 48 °F
